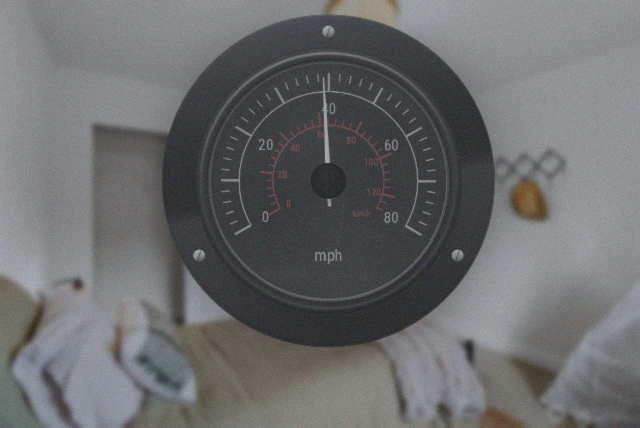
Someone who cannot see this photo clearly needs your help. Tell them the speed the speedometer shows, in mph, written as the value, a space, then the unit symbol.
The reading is 39 mph
